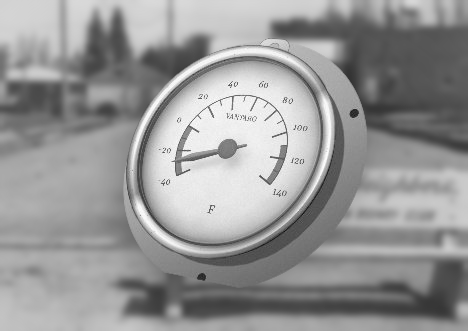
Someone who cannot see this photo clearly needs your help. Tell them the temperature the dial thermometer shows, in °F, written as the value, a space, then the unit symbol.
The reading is -30 °F
